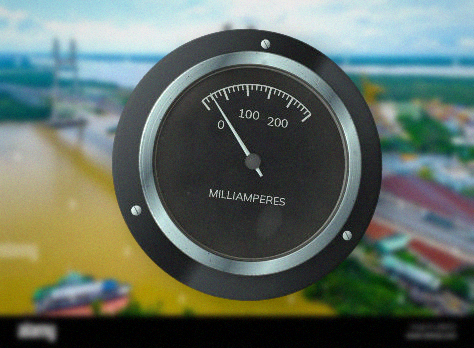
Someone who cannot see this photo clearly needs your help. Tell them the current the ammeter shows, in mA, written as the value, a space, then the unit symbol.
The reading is 20 mA
